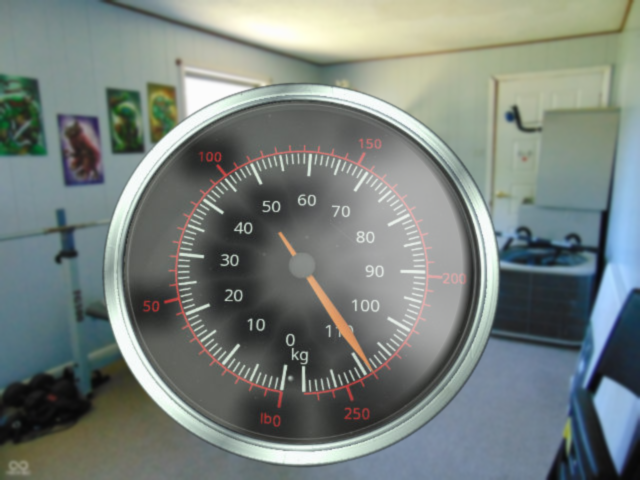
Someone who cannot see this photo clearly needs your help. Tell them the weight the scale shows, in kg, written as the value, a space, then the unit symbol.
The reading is 109 kg
